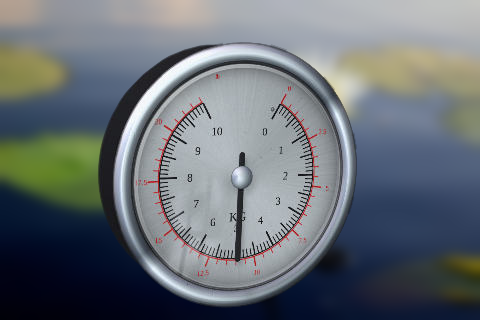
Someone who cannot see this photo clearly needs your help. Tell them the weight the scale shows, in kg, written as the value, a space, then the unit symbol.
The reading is 5 kg
